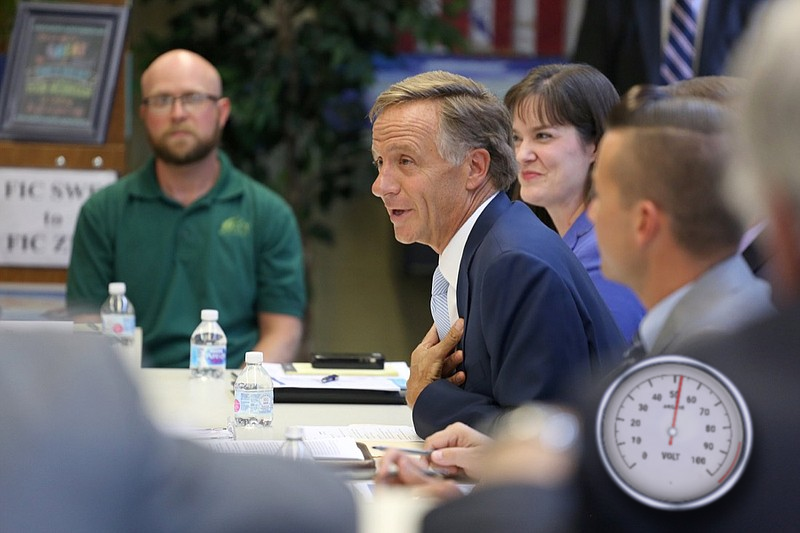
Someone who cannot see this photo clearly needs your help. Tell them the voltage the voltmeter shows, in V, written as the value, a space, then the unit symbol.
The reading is 52.5 V
